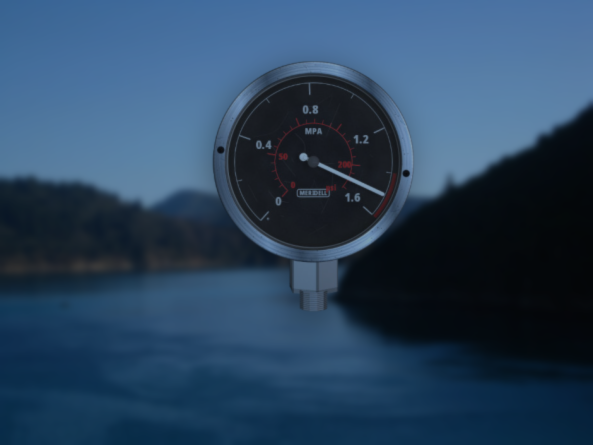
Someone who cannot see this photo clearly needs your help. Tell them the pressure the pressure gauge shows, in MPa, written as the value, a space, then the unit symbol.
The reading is 1.5 MPa
